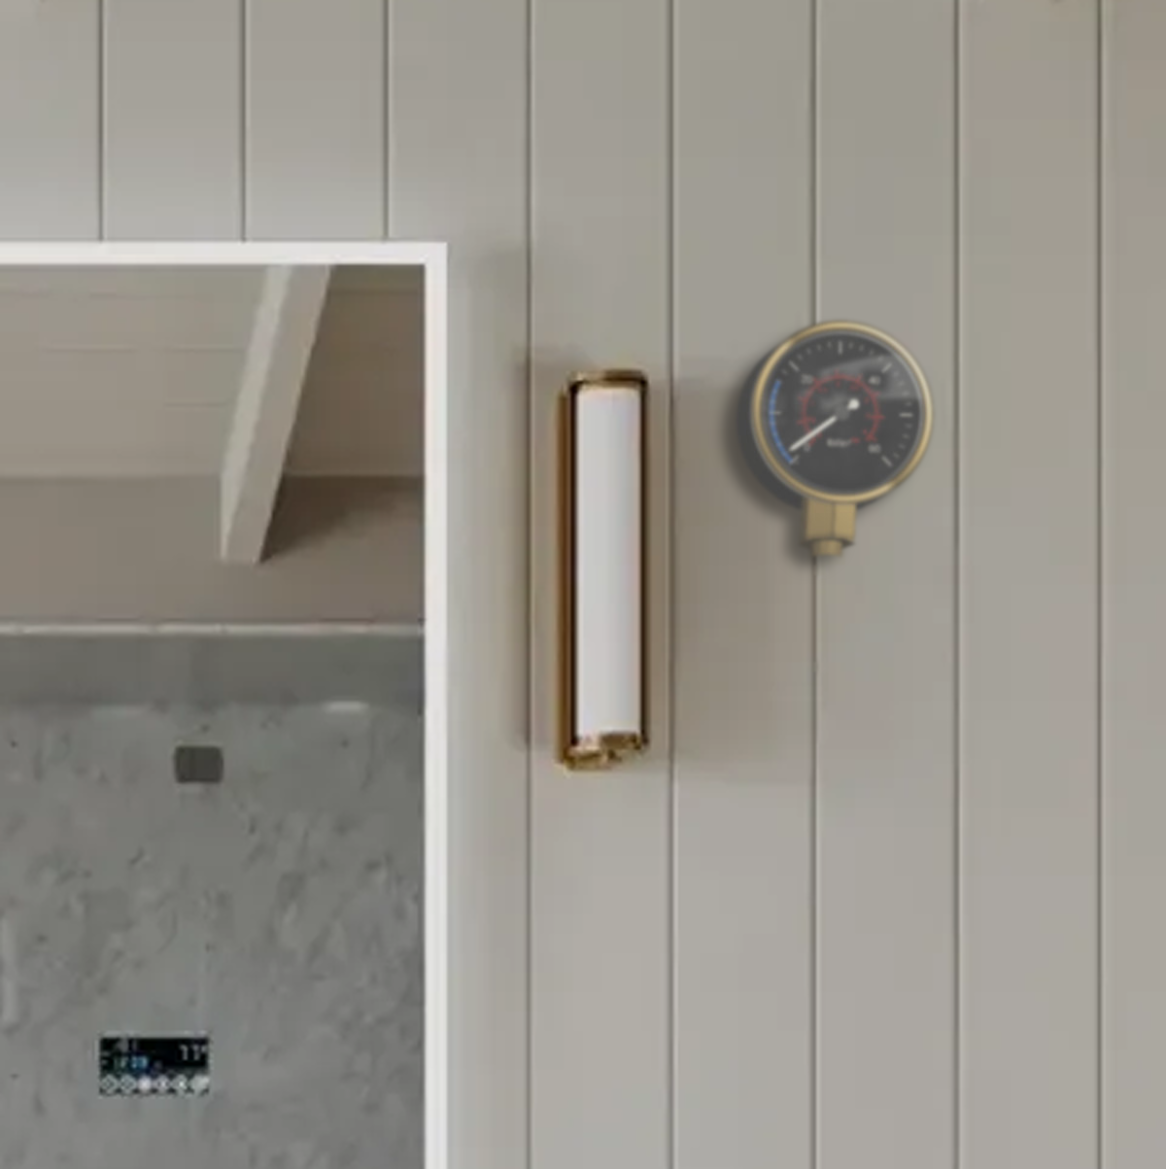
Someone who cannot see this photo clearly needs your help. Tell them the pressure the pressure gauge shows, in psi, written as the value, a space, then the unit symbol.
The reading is 2 psi
